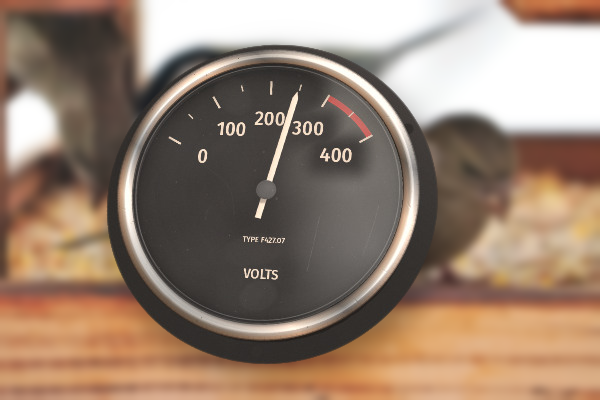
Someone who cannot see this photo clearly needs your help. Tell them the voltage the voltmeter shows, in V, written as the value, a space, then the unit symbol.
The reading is 250 V
